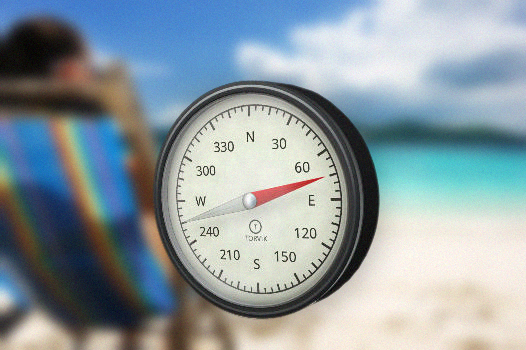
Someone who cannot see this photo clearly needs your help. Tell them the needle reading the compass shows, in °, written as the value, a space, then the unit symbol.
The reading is 75 °
